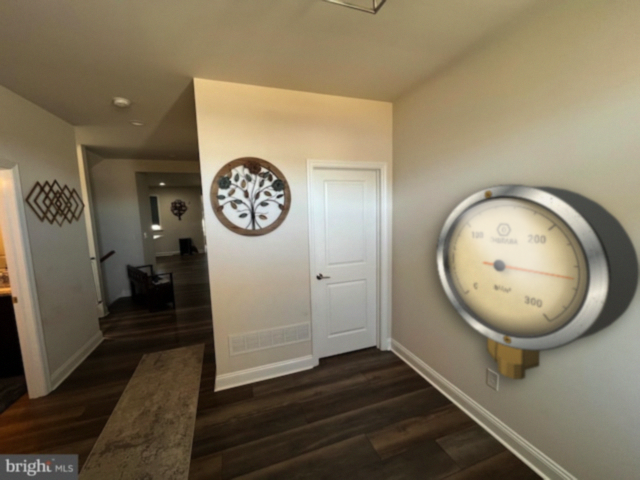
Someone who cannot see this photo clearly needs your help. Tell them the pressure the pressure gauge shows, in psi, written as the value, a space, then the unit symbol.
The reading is 250 psi
